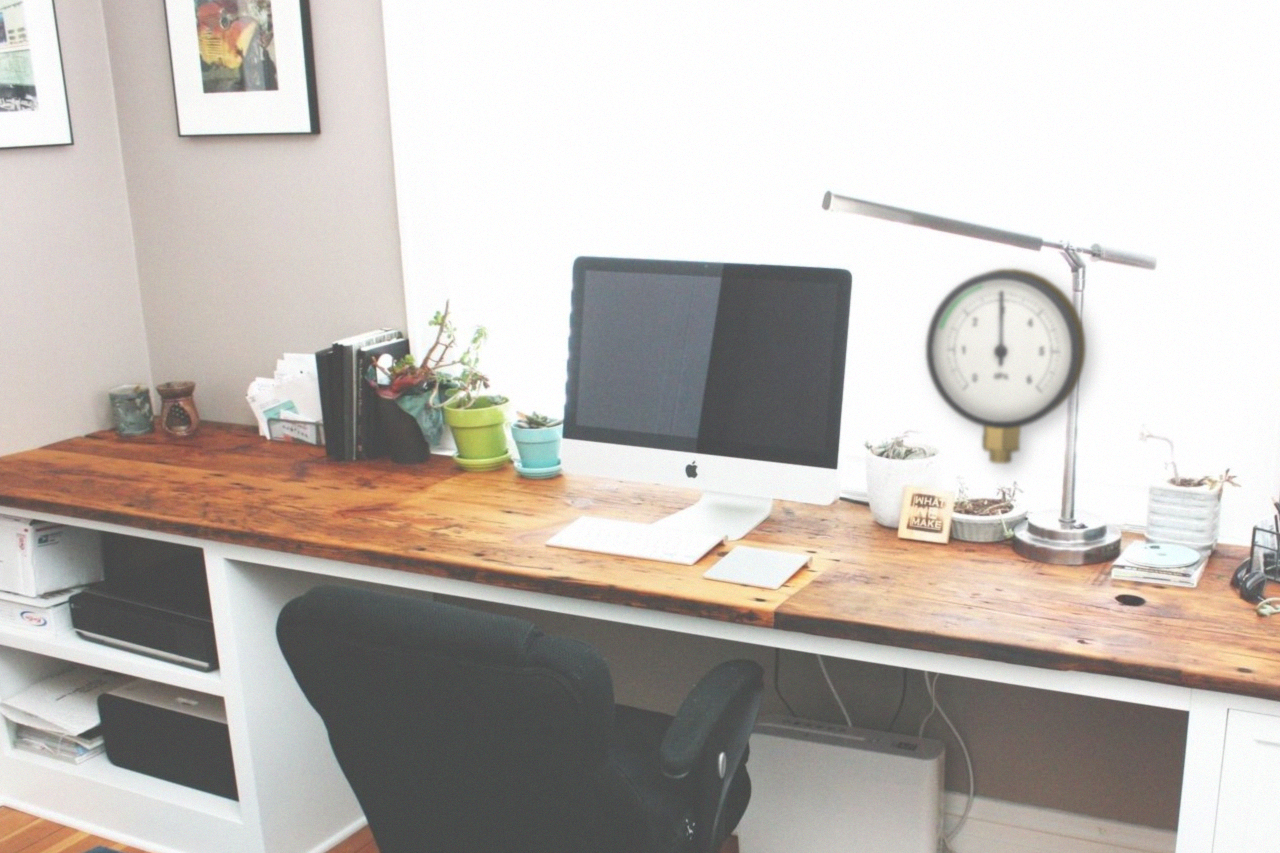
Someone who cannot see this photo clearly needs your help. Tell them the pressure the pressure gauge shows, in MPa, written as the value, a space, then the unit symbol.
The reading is 3 MPa
